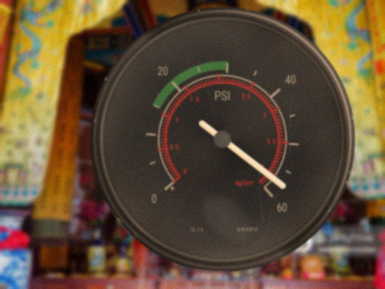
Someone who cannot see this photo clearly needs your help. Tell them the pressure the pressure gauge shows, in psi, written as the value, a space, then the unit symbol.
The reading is 57.5 psi
